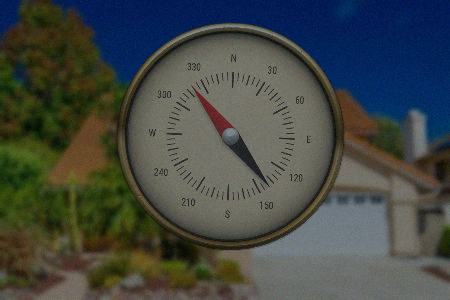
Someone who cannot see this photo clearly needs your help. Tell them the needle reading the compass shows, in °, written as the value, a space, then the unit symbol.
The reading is 320 °
